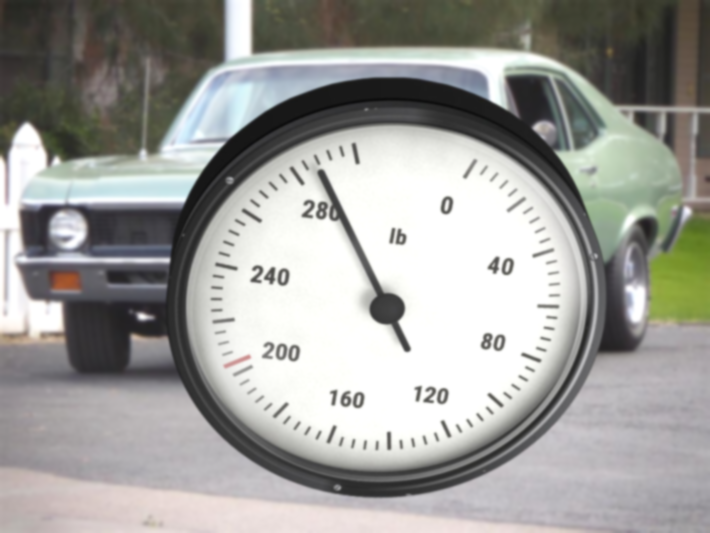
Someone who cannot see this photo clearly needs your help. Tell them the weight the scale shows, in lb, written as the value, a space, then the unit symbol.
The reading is 288 lb
